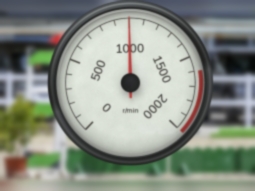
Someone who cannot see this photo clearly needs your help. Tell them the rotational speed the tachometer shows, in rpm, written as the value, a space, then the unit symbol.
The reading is 1000 rpm
